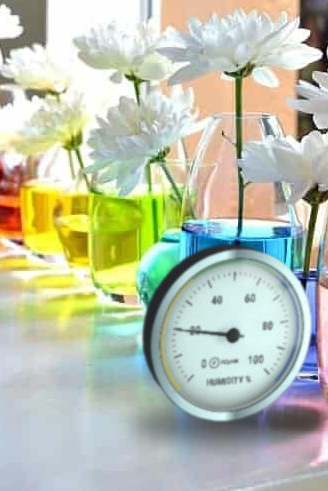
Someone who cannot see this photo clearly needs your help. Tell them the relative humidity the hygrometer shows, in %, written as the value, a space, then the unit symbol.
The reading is 20 %
